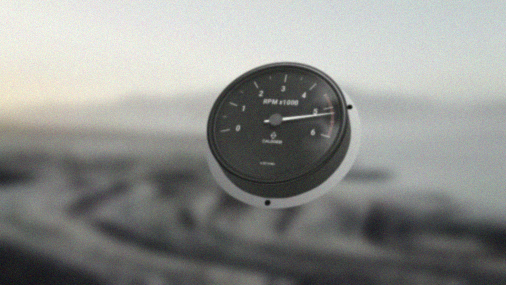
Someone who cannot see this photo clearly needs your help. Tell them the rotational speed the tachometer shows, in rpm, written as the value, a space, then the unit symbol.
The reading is 5250 rpm
